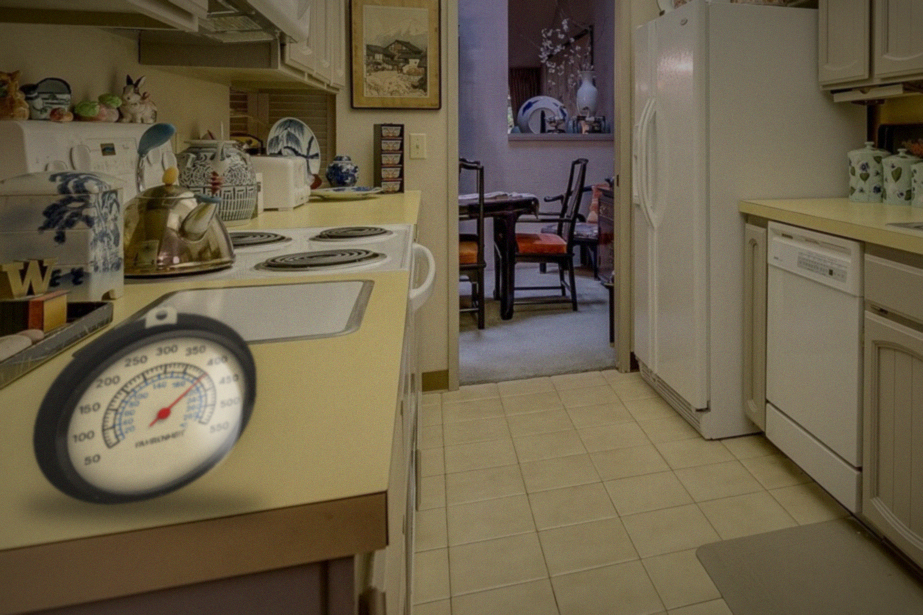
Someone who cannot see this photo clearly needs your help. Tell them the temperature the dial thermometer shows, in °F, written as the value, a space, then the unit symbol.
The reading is 400 °F
